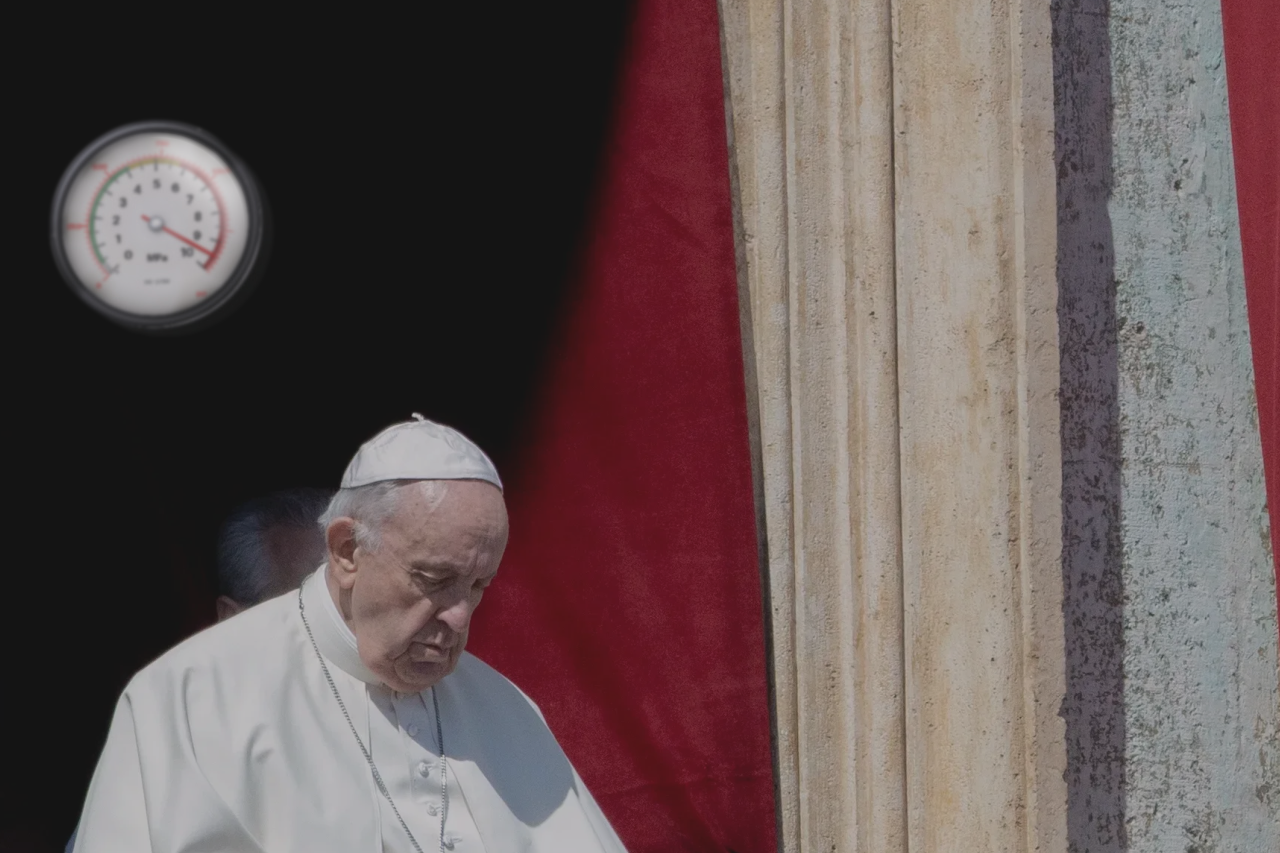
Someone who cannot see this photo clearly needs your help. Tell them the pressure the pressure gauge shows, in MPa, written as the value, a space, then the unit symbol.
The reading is 9.5 MPa
